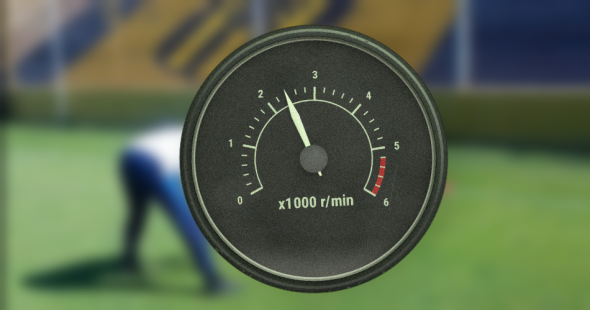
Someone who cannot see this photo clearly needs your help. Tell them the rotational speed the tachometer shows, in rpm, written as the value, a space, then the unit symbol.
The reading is 2400 rpm
